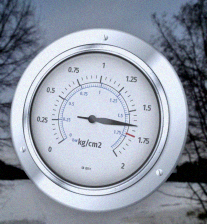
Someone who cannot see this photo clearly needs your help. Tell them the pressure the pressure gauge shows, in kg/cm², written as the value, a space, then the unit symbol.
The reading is 1.65 kg/cm²
